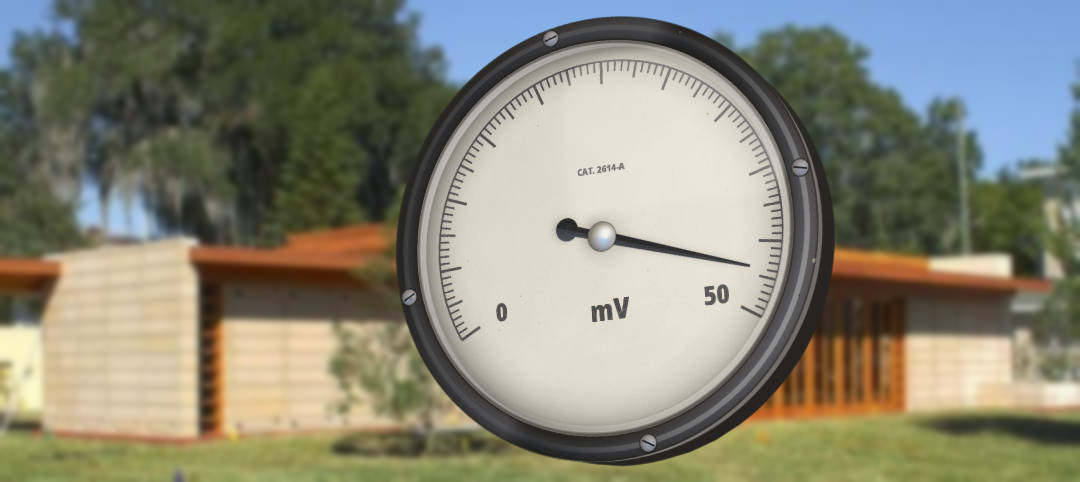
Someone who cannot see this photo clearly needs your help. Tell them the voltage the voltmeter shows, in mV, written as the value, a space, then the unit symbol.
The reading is 47 mV
